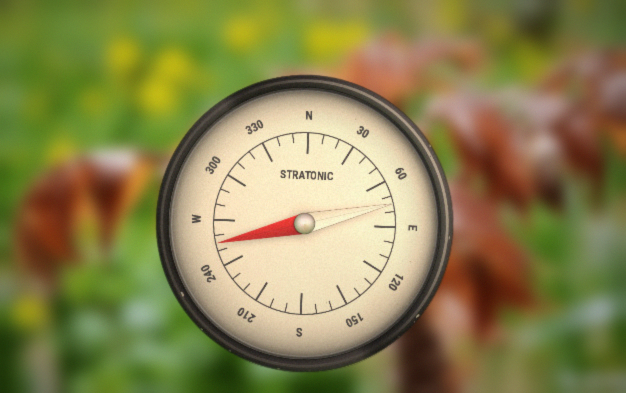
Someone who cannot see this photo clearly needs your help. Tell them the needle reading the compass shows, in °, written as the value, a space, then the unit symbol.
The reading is 255 °
